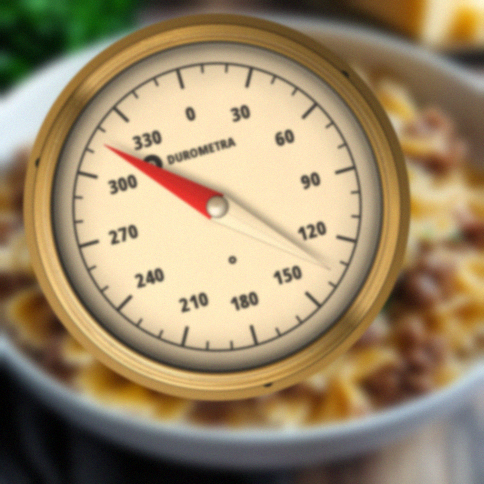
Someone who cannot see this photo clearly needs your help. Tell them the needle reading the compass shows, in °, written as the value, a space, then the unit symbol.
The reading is 315 °
